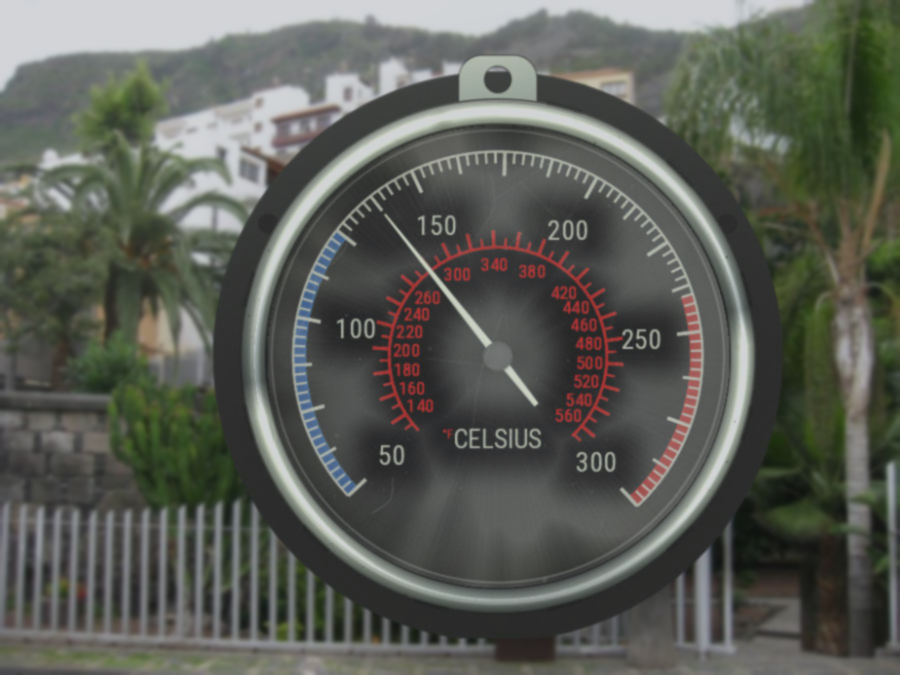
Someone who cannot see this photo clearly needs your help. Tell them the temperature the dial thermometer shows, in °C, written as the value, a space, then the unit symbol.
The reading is 137.5 °C
